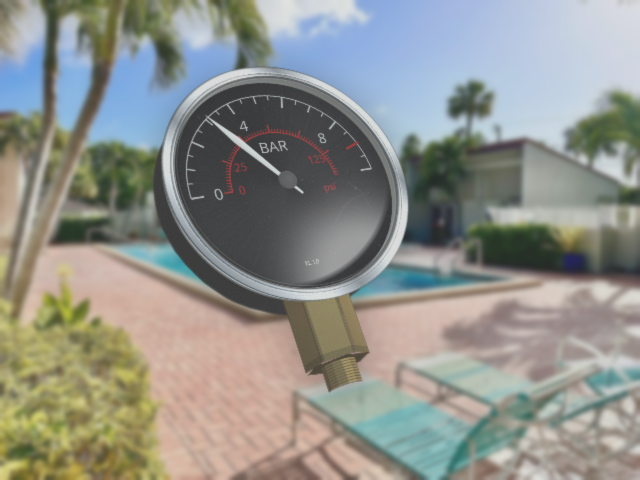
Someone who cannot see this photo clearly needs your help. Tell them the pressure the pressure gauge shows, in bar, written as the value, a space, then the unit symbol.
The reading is 3 bar
